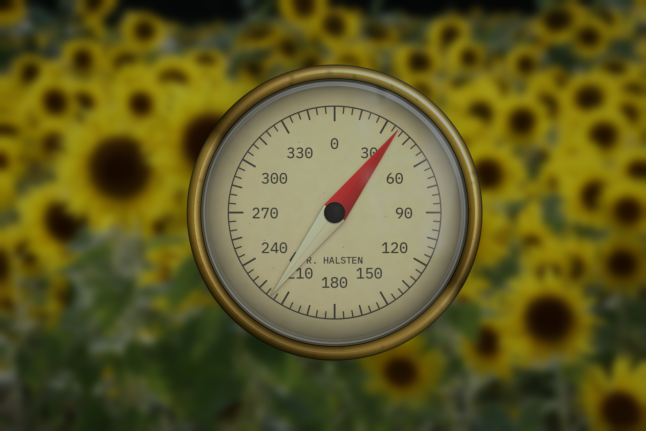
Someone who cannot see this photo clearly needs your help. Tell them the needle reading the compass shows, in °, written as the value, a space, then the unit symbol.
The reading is 37.5 °
